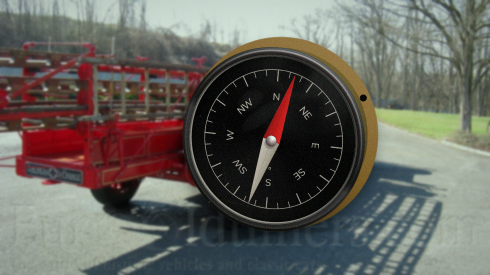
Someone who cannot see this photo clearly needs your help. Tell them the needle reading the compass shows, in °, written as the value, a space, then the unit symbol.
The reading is 15 °
